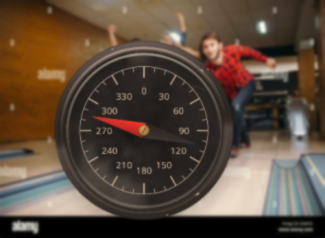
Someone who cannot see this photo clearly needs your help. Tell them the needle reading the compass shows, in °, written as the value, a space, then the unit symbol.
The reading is 285 °
